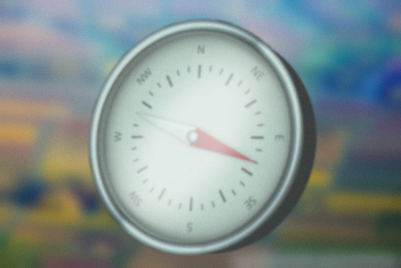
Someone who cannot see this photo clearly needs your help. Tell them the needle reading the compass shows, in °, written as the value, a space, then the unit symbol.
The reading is 110 °
